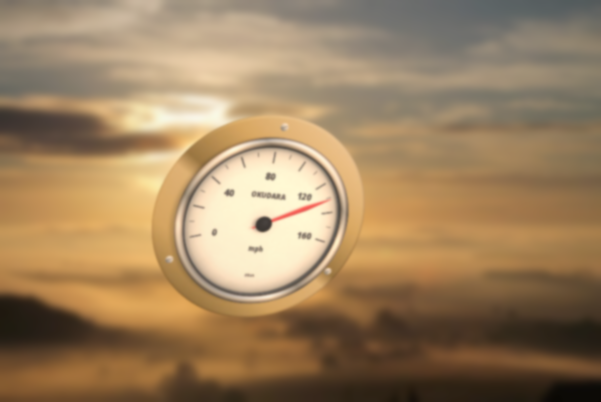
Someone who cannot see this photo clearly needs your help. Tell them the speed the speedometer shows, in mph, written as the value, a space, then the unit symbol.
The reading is 130 mph
